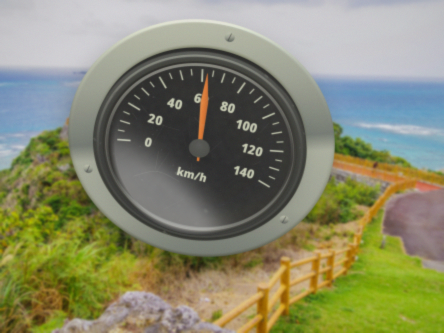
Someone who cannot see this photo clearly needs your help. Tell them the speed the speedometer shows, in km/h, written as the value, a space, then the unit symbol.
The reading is 62.5 km/h
